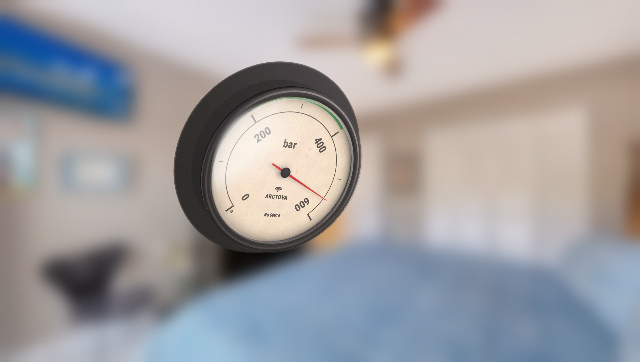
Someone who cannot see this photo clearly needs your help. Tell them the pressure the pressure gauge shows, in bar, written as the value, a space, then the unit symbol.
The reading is 550 bar
